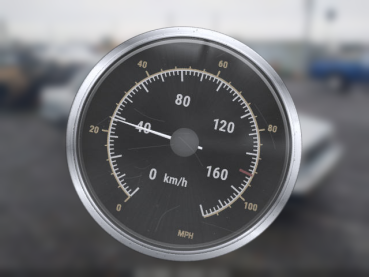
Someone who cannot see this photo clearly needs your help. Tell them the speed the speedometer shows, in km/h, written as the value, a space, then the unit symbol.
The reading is 38 km/h
